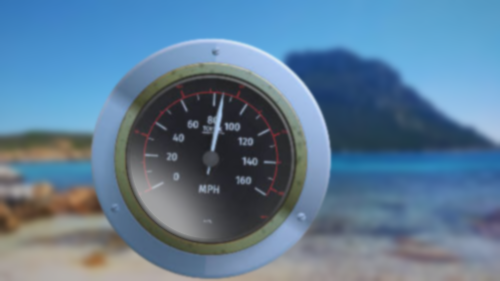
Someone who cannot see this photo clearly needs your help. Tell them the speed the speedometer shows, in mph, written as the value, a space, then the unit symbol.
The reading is 85 mph
